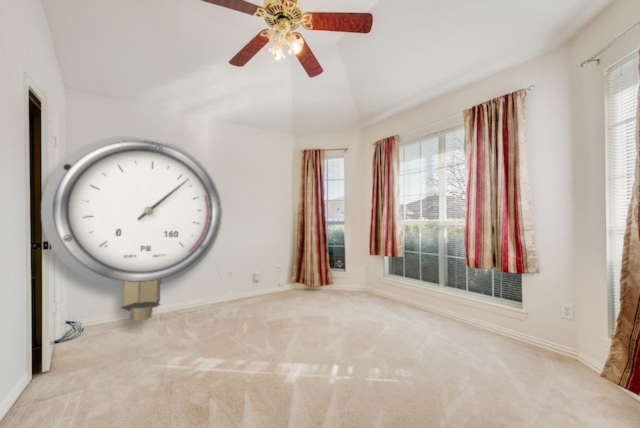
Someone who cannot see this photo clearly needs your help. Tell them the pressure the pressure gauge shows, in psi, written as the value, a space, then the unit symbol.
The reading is 105 psi
